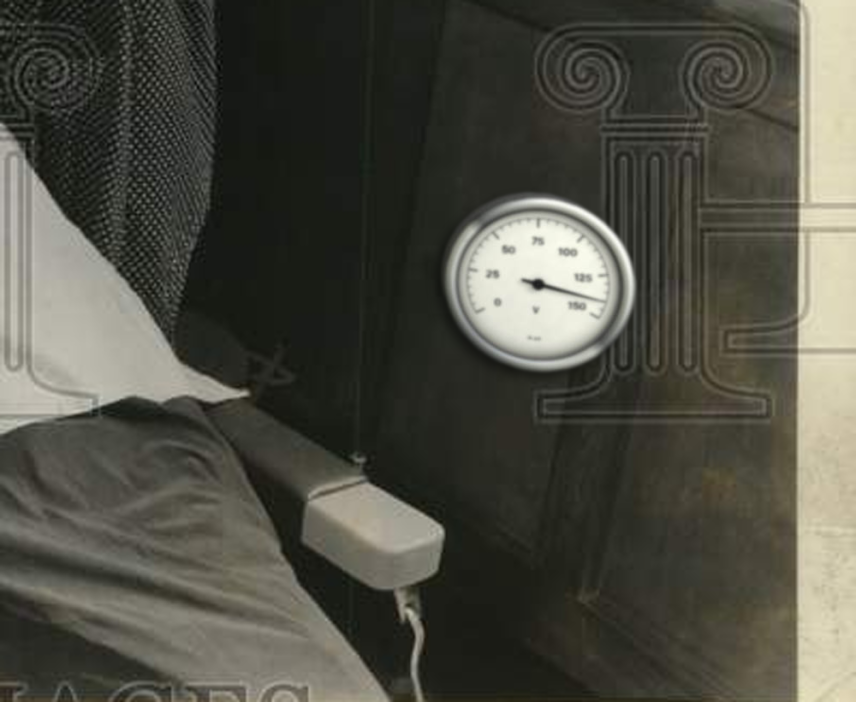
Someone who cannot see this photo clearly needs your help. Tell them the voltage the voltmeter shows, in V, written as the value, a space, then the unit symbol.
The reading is 140 V
